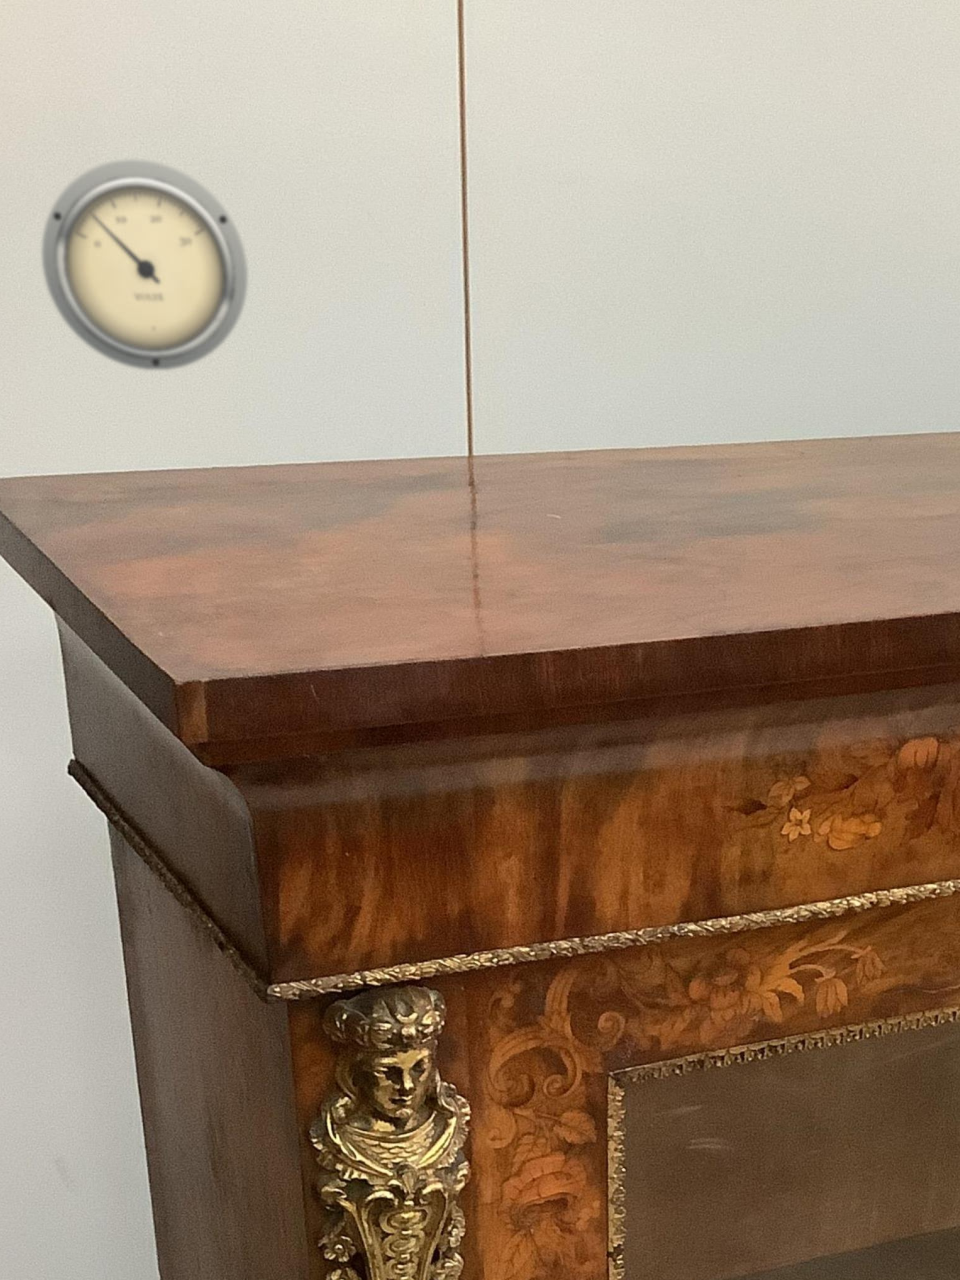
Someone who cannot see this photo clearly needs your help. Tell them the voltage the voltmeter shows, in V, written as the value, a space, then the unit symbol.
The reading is 5 V
